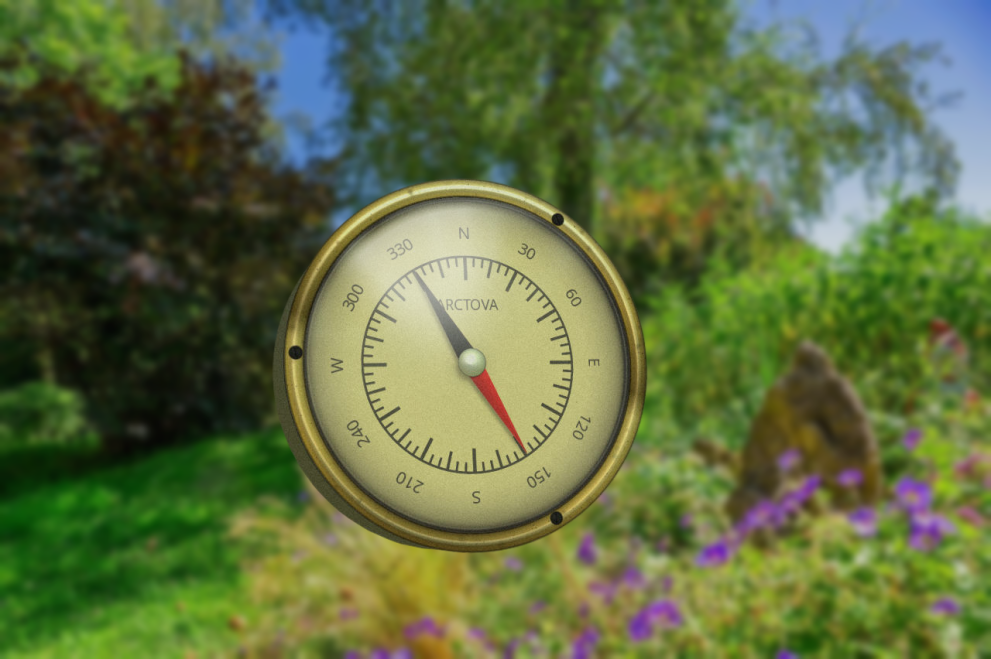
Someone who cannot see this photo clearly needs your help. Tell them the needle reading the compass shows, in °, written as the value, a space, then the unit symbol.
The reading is 150 °
